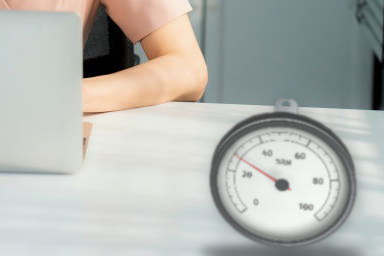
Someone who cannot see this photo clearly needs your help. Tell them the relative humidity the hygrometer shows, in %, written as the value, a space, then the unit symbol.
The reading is 28 %
